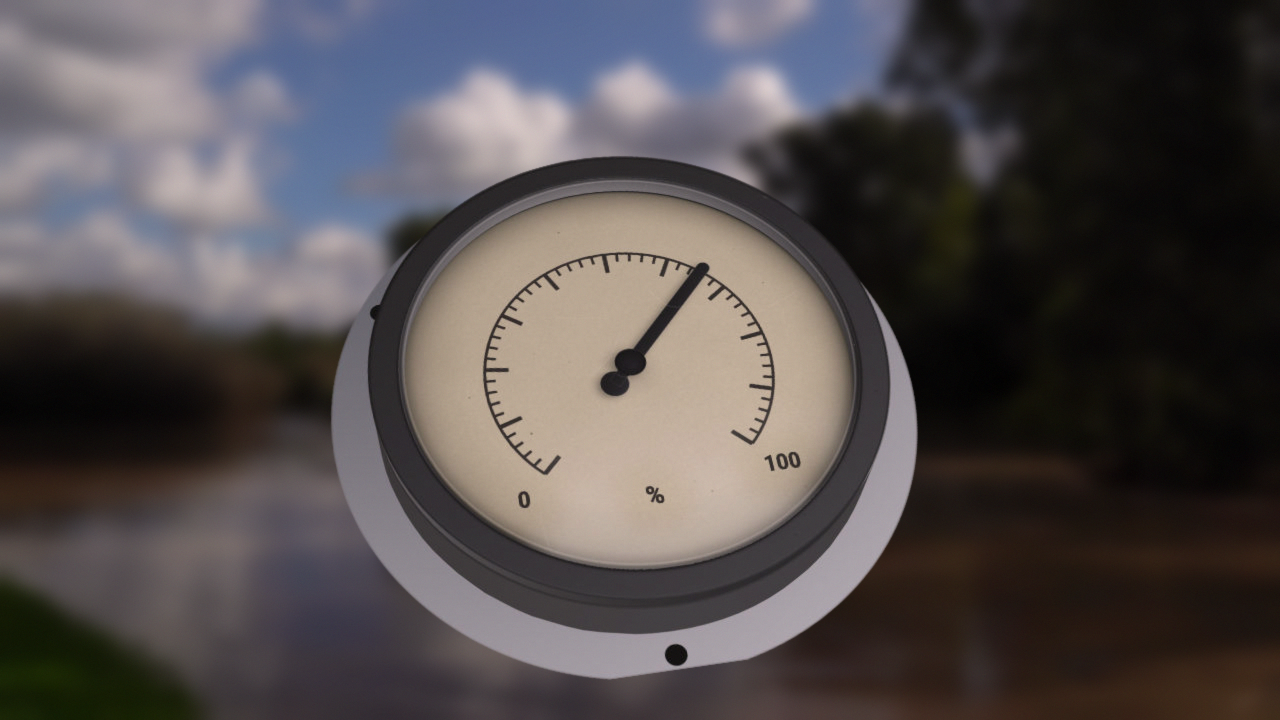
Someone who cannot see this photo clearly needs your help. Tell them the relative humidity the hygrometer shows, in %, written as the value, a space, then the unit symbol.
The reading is 66 %
